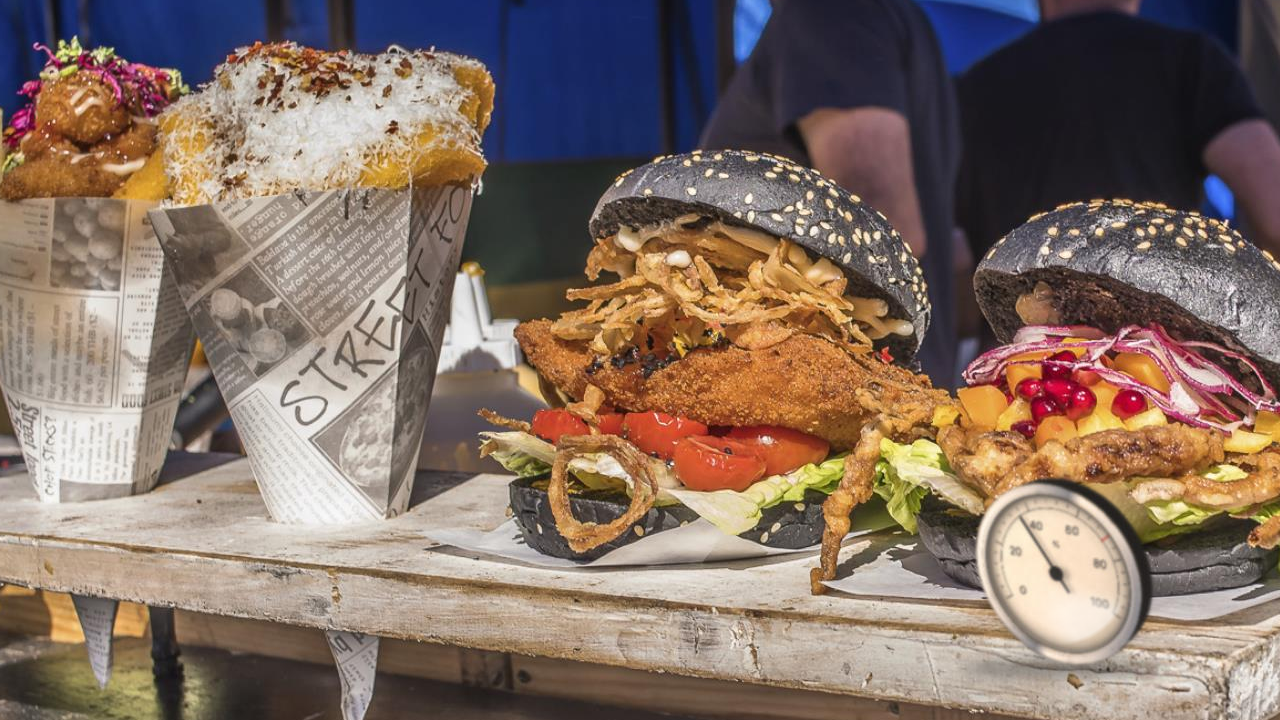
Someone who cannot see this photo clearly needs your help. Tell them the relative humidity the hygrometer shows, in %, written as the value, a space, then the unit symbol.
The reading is 36 %
